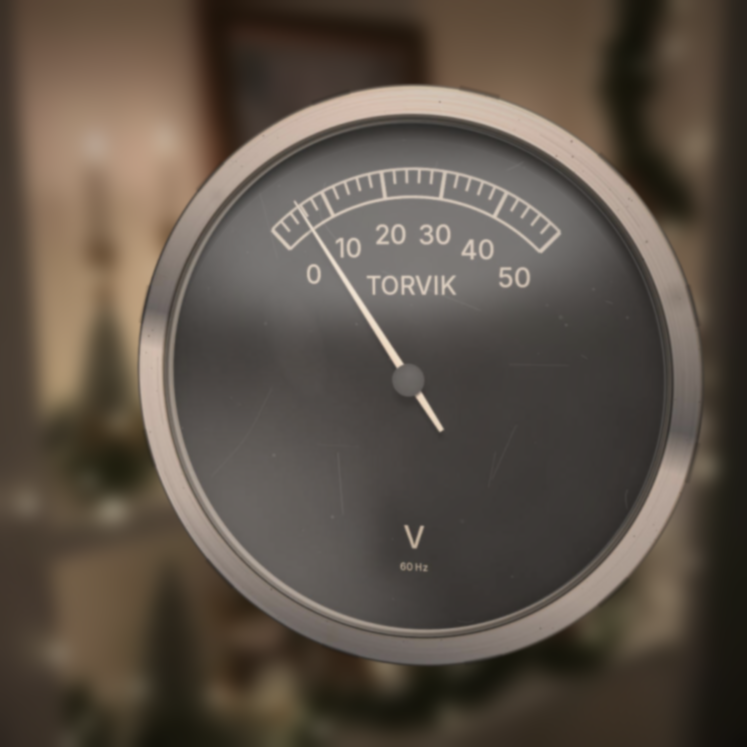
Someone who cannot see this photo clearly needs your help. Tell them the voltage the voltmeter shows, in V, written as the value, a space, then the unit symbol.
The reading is 6 V
